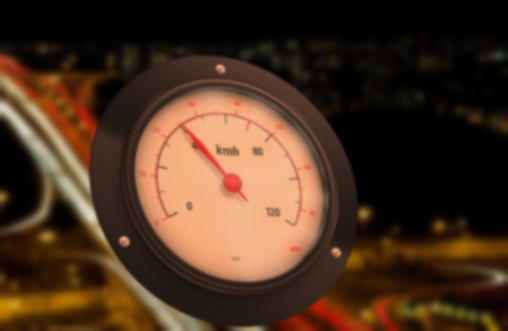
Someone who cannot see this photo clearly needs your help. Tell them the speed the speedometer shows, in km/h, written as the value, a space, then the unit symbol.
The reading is 40 km/h
